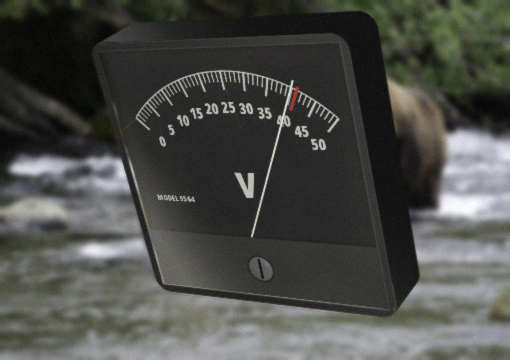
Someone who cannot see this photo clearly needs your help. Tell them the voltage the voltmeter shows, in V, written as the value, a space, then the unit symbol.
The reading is 40 V
